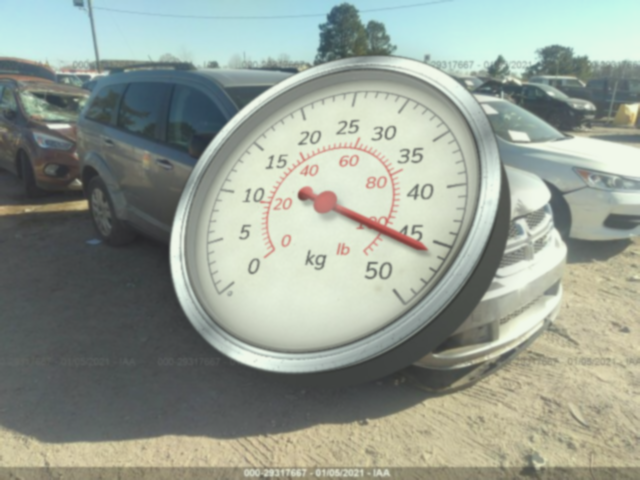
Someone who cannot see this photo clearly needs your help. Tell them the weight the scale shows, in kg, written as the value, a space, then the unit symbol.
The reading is 46 kg
